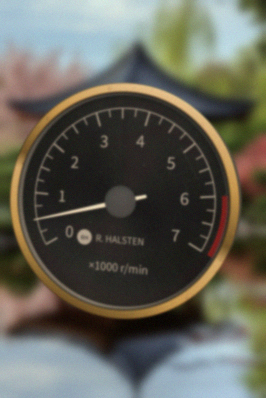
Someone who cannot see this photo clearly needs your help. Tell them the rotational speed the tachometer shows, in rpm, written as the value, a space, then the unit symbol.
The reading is 500 rpm
